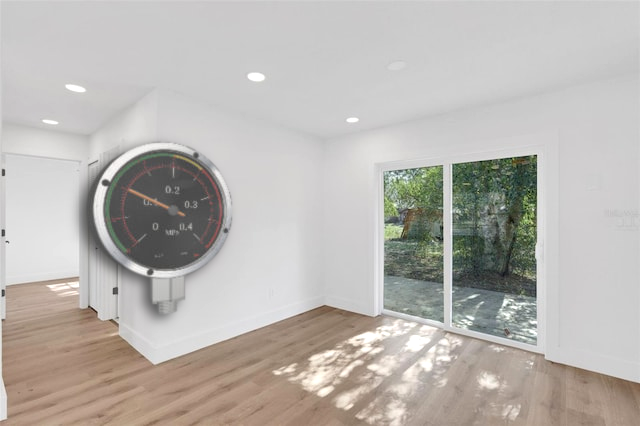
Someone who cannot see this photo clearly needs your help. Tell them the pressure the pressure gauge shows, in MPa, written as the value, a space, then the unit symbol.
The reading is 0.1 MPa
